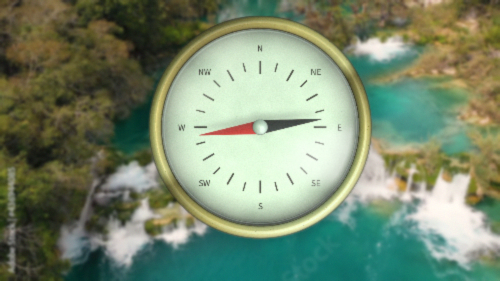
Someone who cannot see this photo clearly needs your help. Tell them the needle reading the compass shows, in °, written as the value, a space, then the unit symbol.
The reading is 262.5 °
